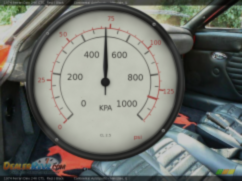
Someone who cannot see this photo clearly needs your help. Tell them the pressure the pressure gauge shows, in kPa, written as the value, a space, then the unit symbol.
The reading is 500 kPa
